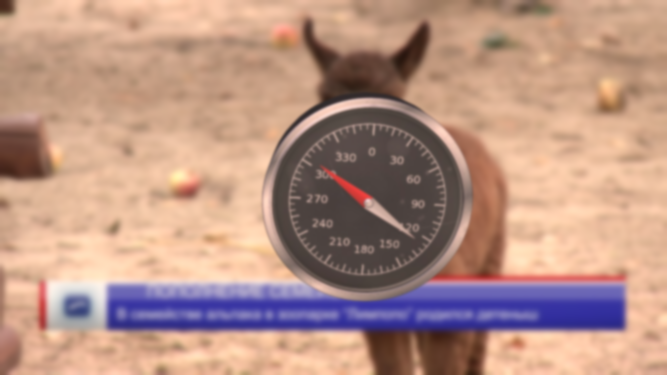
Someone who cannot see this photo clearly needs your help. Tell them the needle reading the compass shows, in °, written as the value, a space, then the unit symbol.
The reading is 305 °
